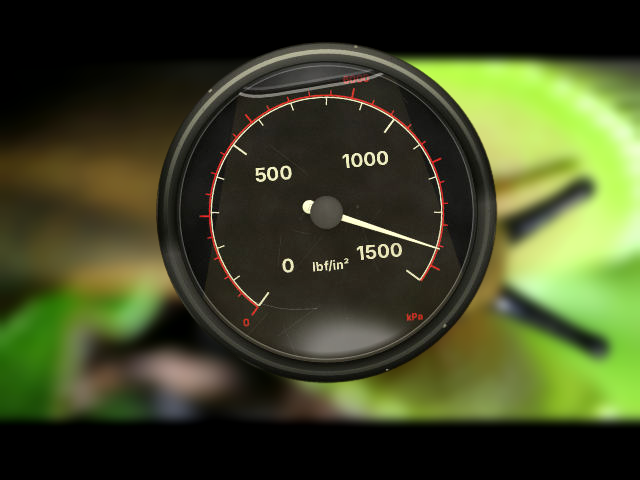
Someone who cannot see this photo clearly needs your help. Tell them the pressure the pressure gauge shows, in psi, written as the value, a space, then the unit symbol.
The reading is 1400 psi
